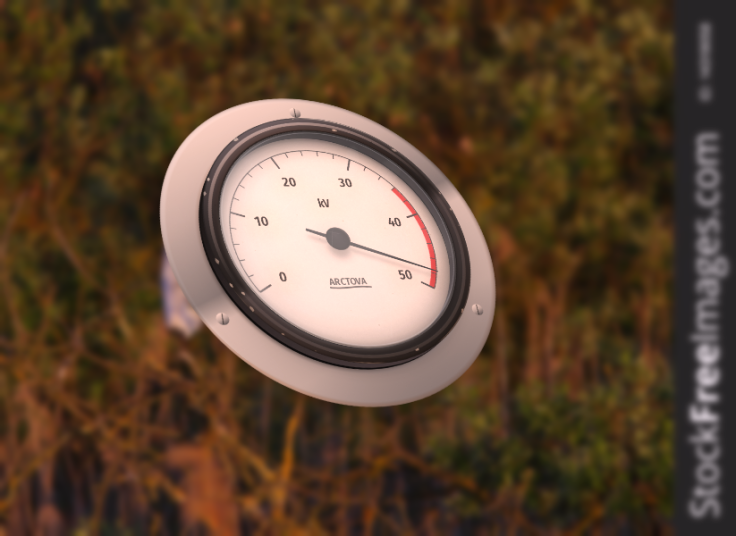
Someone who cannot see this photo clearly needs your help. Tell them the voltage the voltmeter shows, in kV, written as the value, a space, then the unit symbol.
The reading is 48 kV
